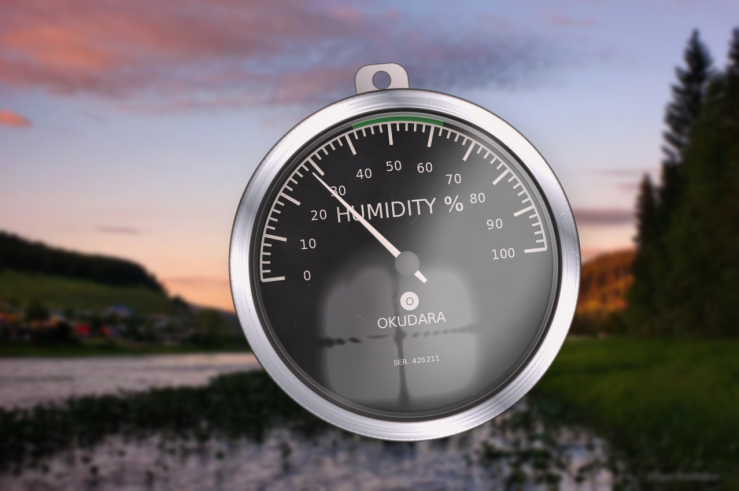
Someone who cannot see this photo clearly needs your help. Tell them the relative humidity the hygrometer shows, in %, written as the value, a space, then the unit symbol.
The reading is 28 %
